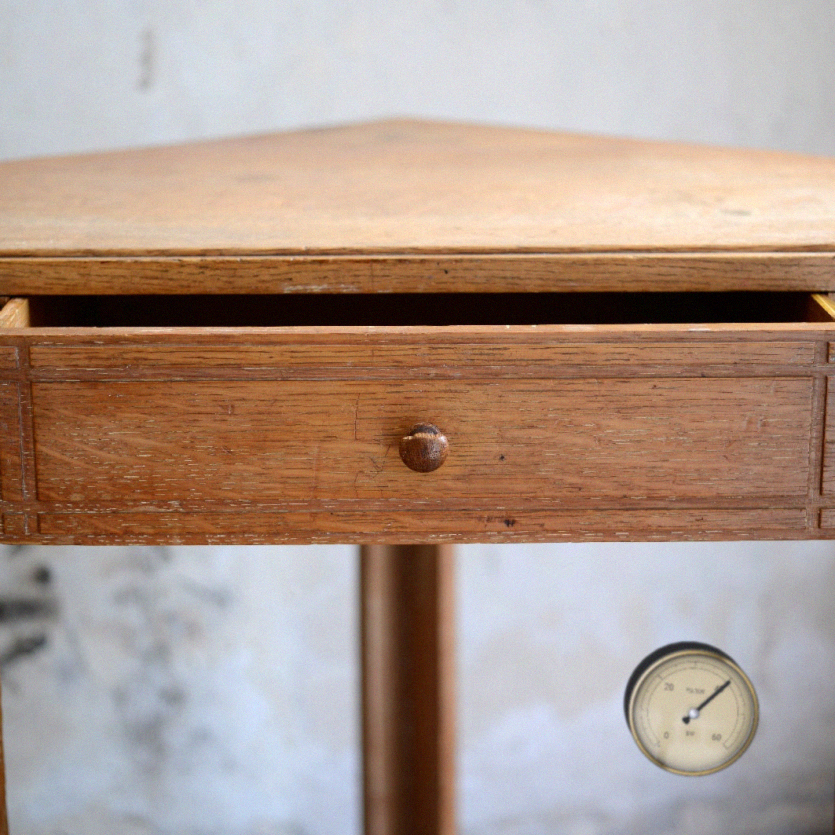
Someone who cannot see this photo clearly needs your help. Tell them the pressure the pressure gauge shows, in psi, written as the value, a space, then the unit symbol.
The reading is 40 psi
